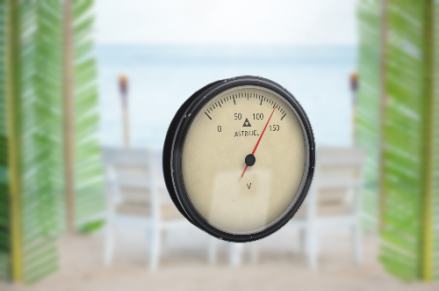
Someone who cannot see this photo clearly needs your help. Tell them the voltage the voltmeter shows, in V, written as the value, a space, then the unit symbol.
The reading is 125 V
